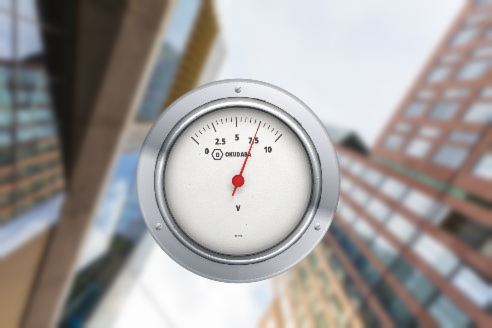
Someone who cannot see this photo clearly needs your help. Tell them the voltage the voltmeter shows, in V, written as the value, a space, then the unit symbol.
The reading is 7.5 V
